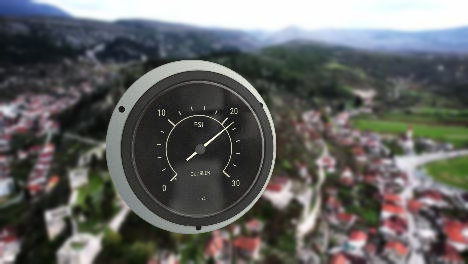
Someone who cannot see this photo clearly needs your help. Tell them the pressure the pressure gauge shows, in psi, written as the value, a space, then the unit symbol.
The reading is 21 psi
